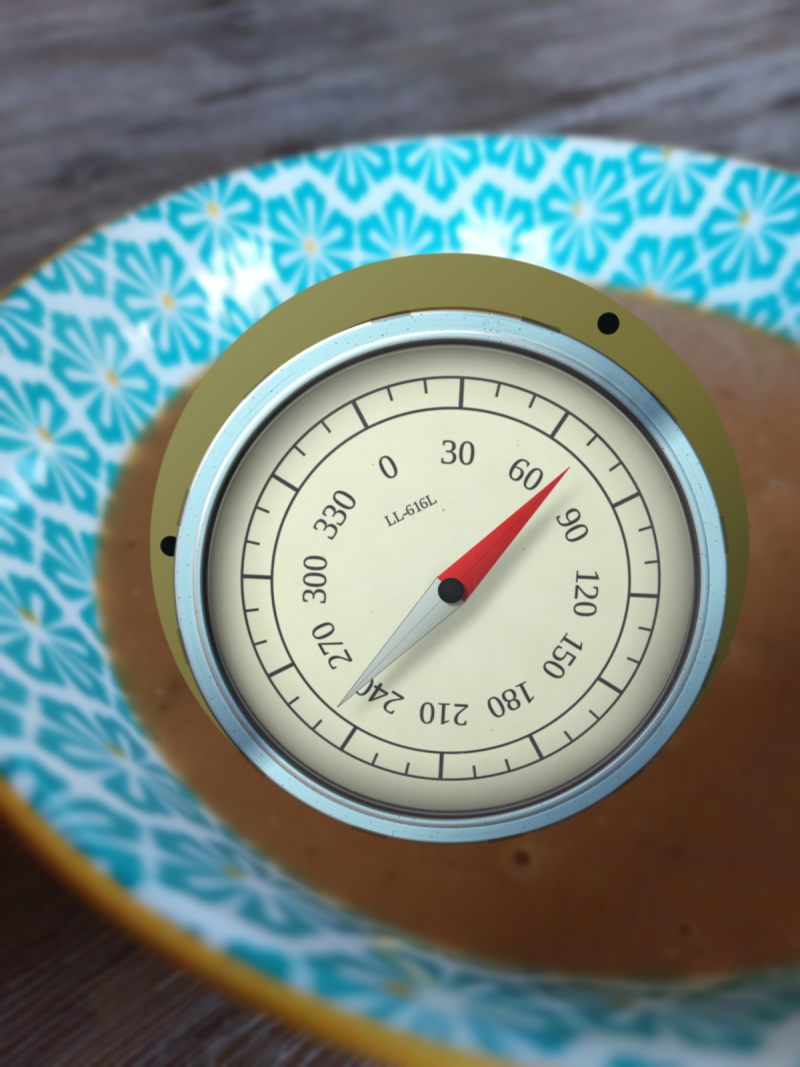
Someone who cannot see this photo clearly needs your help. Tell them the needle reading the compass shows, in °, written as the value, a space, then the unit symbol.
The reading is 70 °
